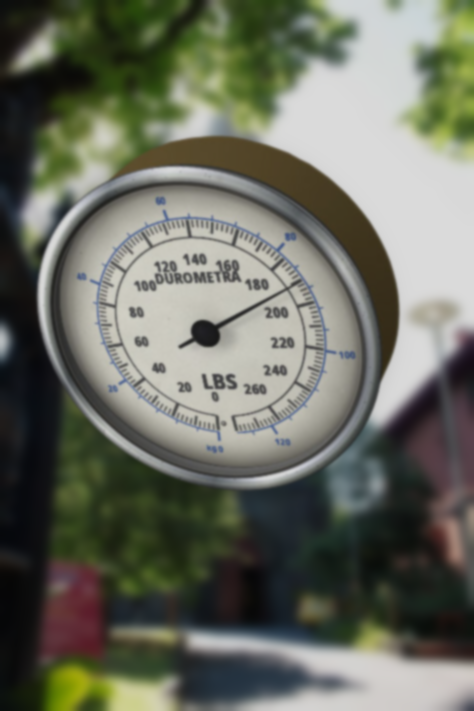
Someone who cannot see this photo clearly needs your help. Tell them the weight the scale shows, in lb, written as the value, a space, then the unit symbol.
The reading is 190 lb
